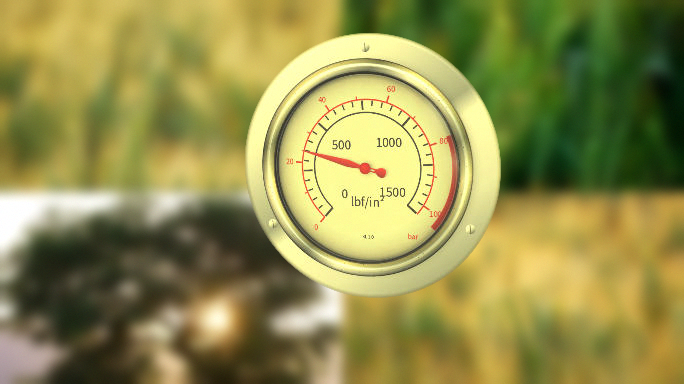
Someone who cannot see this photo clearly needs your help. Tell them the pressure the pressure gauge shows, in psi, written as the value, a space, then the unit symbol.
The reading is 350 psi
